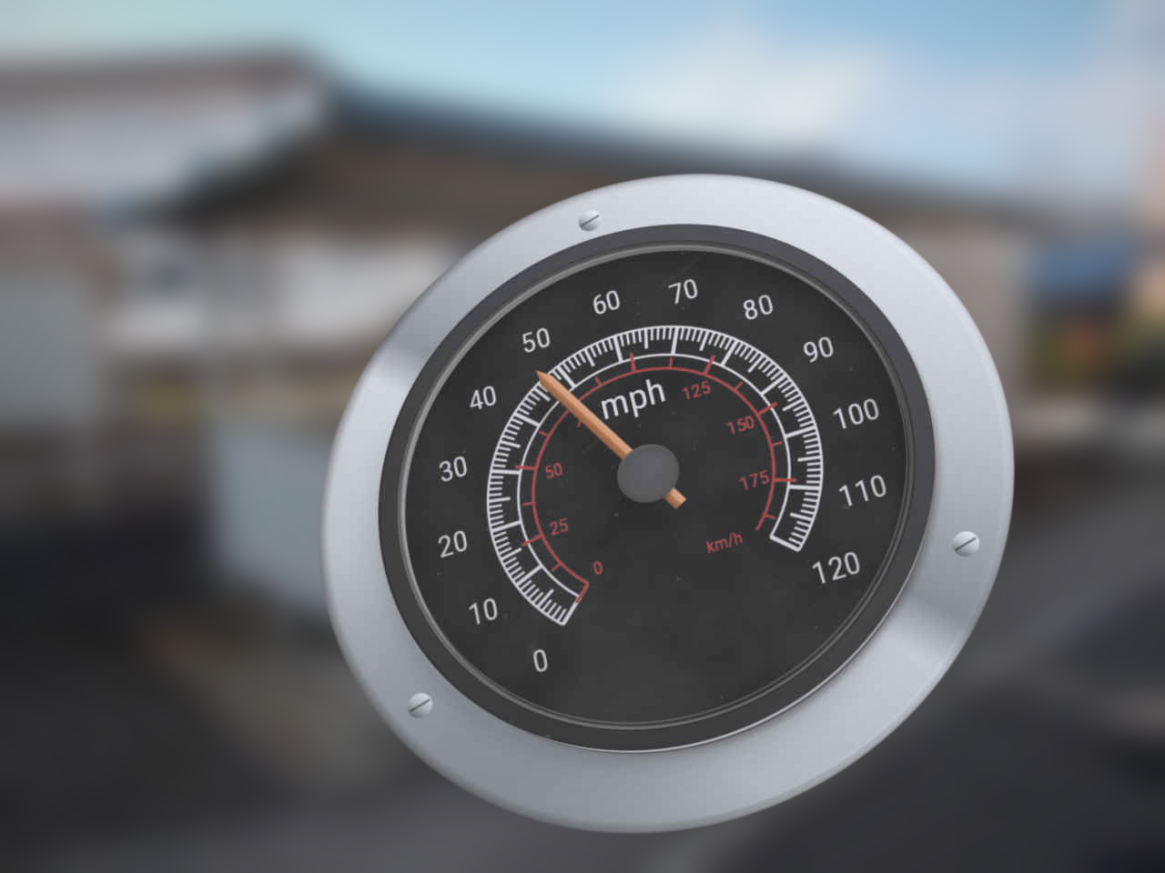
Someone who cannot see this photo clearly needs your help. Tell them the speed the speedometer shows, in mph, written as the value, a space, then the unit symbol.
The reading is 47 mph
